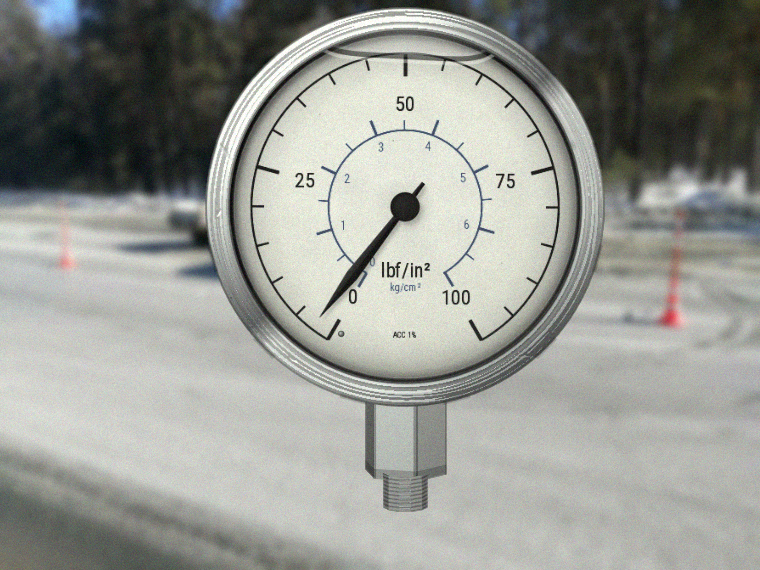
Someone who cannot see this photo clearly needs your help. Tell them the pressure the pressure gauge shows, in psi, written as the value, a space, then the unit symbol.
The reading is 2.5 psi
